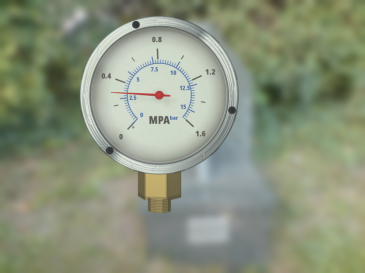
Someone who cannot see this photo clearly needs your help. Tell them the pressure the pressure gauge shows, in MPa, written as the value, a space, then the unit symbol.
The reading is 0.3 MPa
